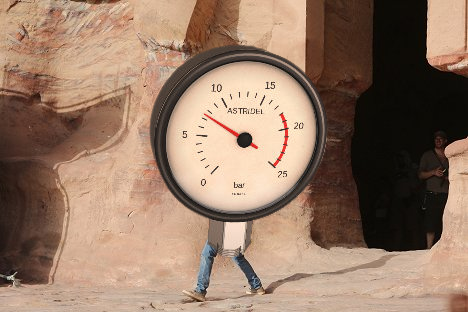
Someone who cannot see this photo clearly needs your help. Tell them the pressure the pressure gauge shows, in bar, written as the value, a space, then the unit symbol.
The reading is 7.5 bar
